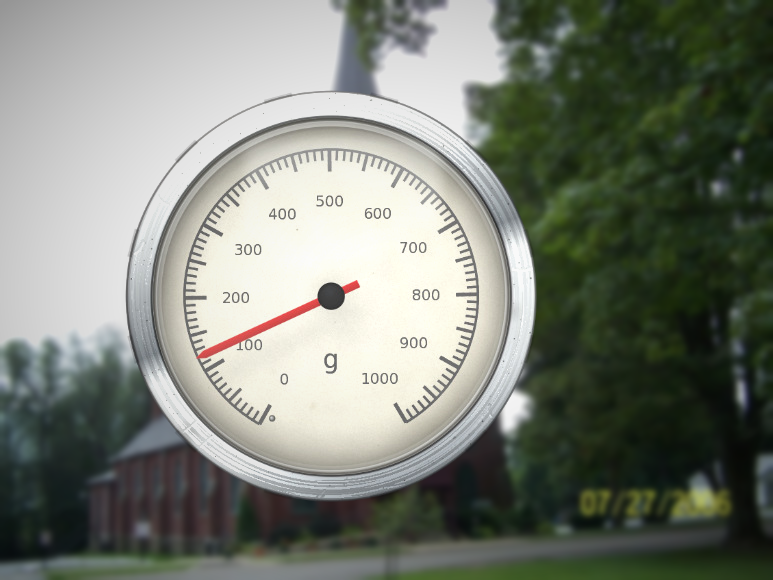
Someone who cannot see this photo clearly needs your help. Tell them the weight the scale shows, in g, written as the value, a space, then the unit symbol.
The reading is 120 g
